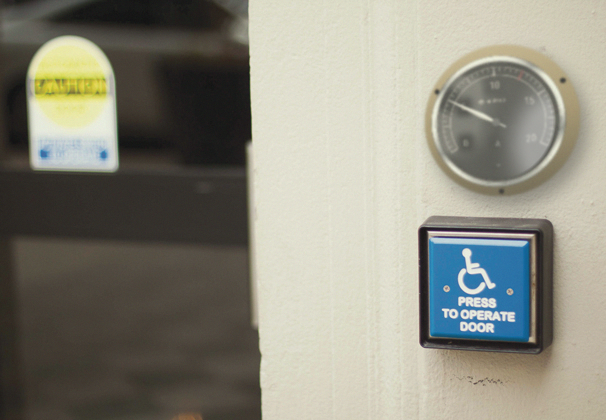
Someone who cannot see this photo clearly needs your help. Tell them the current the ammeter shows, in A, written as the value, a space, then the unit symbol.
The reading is 5 A
